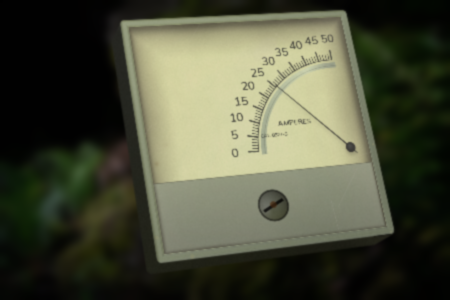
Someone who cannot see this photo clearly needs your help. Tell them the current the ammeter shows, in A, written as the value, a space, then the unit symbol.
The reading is 25 A
